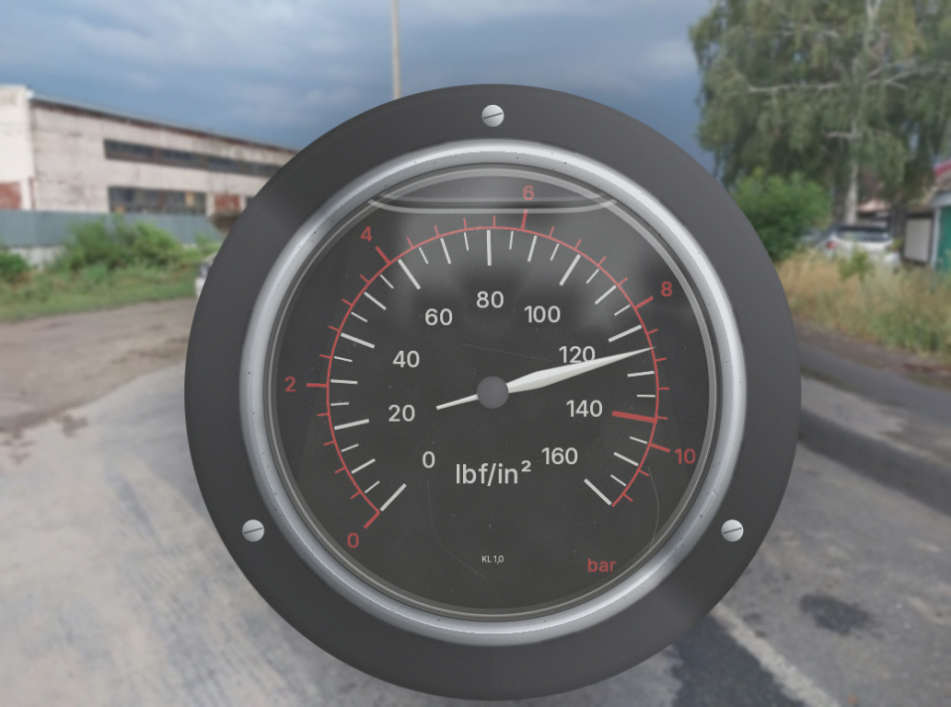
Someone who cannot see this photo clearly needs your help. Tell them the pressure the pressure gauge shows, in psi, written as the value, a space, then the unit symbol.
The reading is 125 psi
